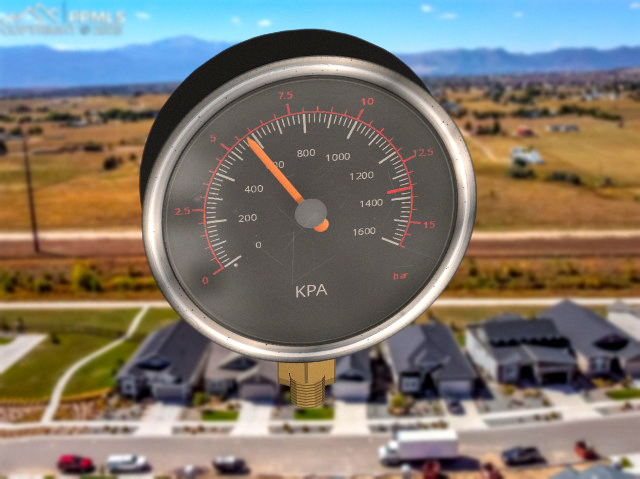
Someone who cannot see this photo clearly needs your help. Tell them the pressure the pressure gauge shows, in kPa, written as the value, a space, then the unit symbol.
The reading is 580 kPa
